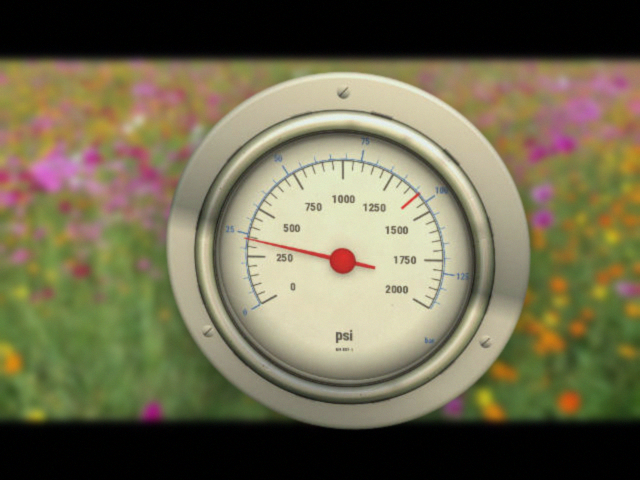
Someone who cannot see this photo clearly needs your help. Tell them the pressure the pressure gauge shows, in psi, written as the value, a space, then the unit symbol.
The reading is 350 psi
